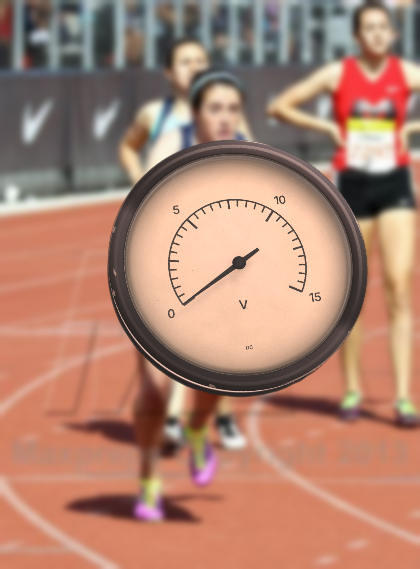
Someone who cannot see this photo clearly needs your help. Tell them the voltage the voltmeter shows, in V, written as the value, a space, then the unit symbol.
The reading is 0 V
